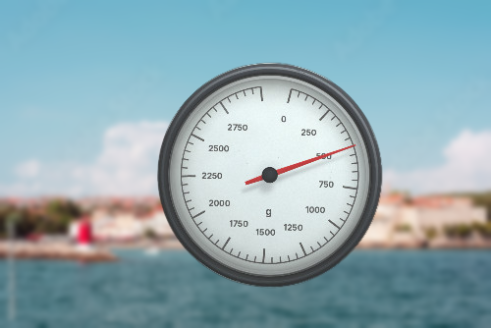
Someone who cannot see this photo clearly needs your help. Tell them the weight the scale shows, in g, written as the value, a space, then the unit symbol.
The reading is 500 g
